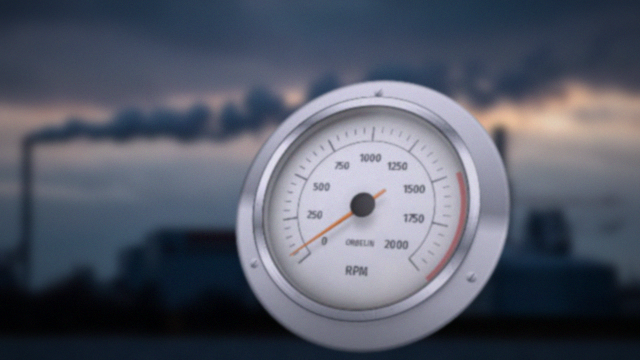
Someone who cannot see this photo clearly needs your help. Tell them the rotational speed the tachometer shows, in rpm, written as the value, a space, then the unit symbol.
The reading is 50 rpm
